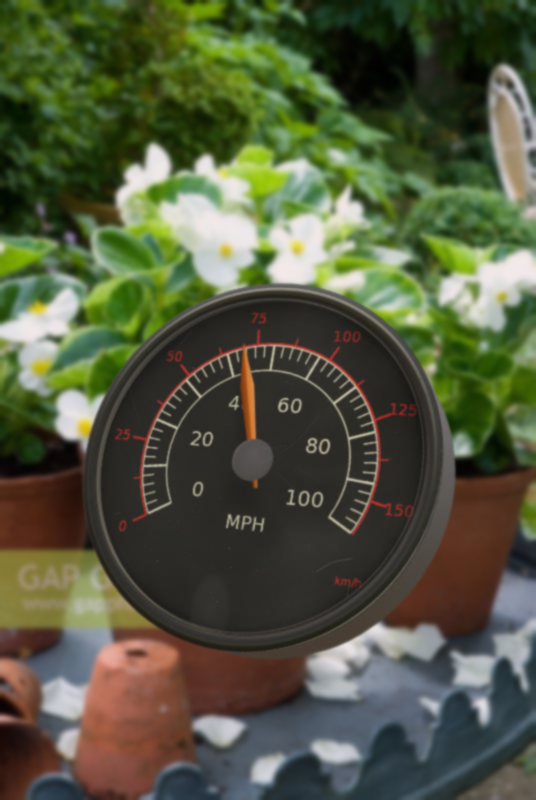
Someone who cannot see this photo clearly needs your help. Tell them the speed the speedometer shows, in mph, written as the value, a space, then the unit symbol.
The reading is 44 mph
